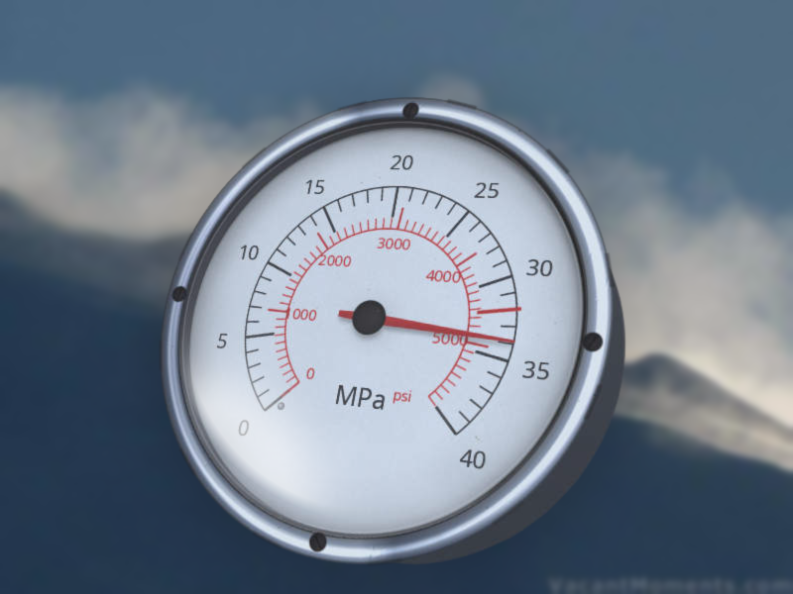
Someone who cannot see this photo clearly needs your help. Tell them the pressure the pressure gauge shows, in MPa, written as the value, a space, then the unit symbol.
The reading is 34 MPa
